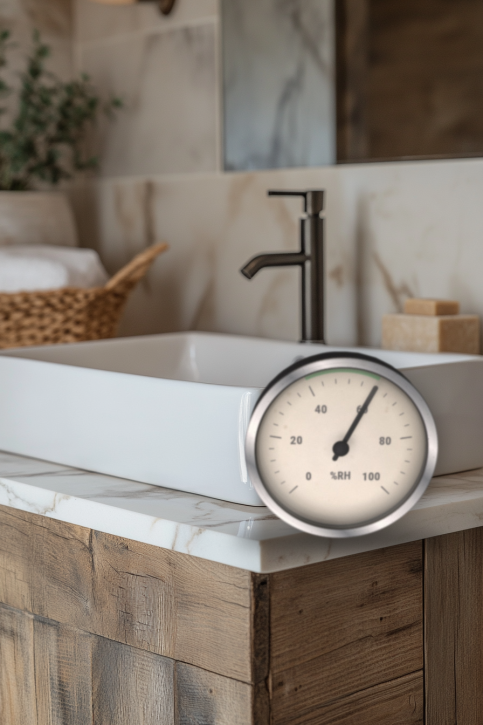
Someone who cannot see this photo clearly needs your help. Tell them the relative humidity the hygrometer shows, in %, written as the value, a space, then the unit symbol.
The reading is 60 %
